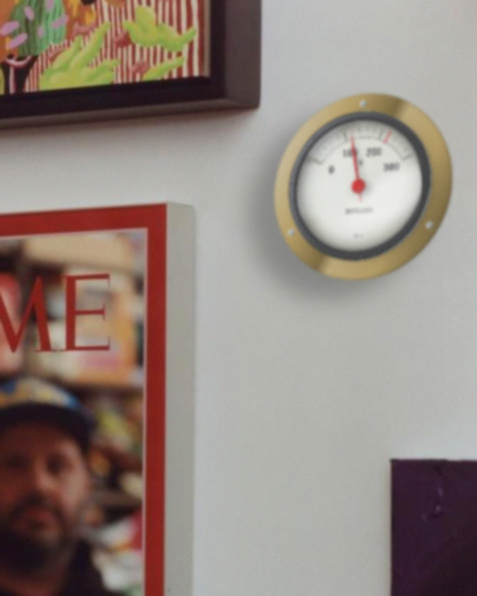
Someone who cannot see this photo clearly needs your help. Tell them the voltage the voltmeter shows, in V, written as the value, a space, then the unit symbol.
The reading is 120 V
